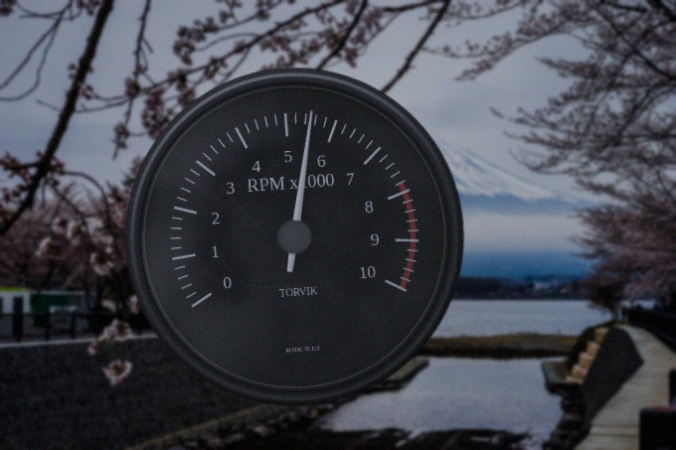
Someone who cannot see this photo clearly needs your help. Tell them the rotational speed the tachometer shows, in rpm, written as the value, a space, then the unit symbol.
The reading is 5500 rpm
